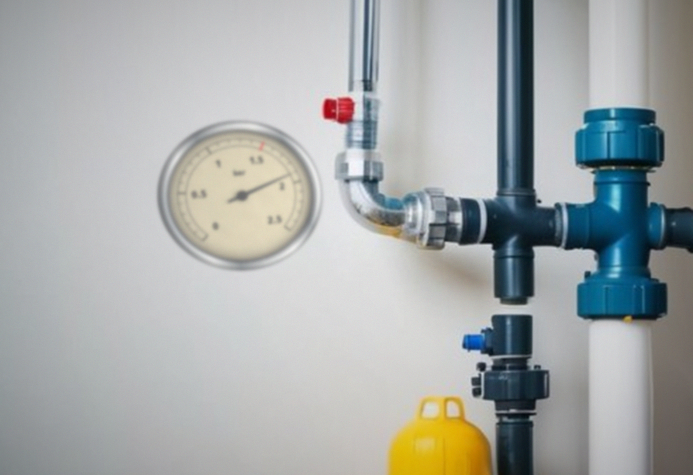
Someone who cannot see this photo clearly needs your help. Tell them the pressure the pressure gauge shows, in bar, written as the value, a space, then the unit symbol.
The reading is 1.9 bar
